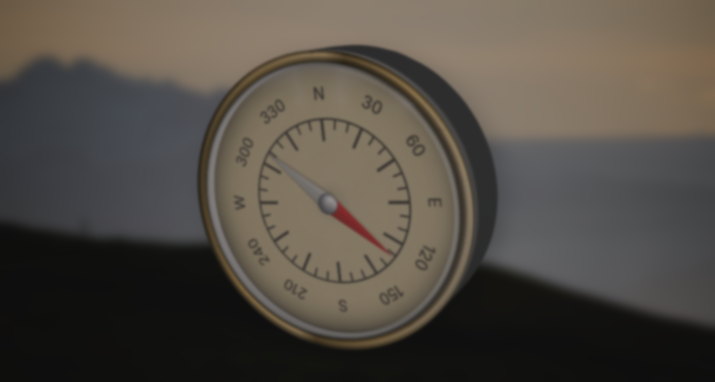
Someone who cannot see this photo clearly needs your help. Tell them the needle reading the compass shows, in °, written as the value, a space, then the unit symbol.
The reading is 130 °
